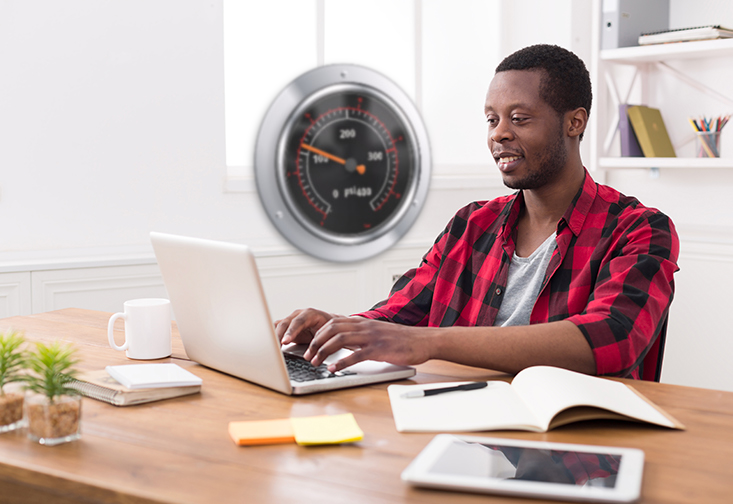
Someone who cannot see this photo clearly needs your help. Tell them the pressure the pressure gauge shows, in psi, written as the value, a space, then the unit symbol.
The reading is 110 psi
